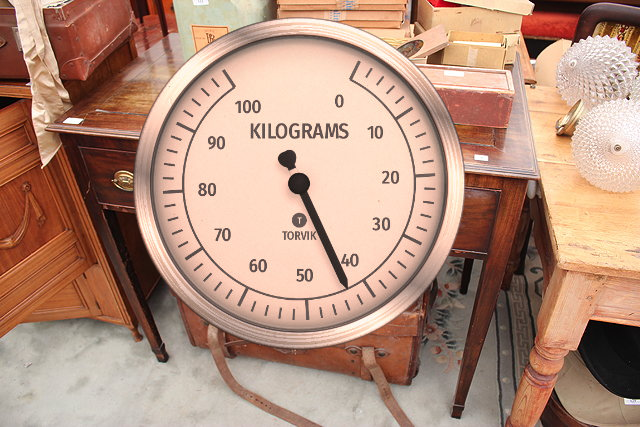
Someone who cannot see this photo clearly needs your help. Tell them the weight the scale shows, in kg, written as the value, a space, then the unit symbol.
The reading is 43 kg
